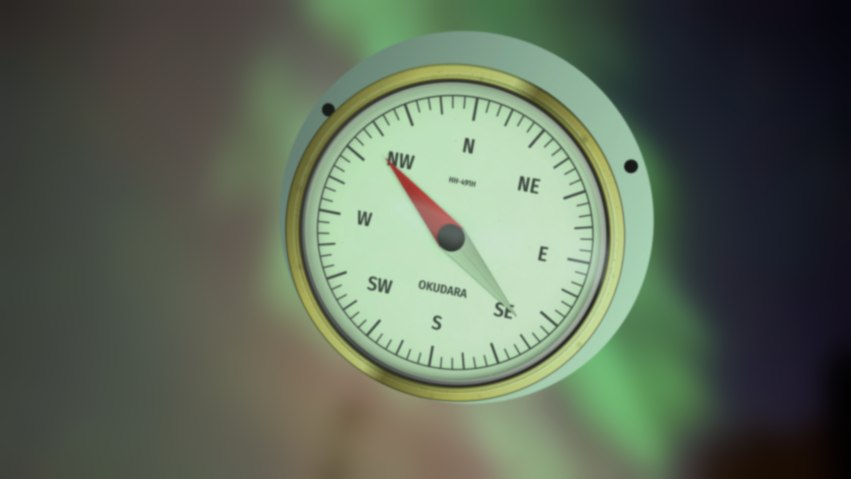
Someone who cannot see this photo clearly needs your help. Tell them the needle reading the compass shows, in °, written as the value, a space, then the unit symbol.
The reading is 310 °
